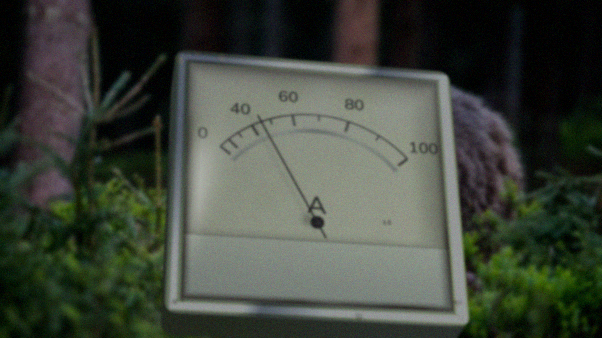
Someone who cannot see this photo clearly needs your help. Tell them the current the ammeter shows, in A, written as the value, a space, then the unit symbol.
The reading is 45 A
